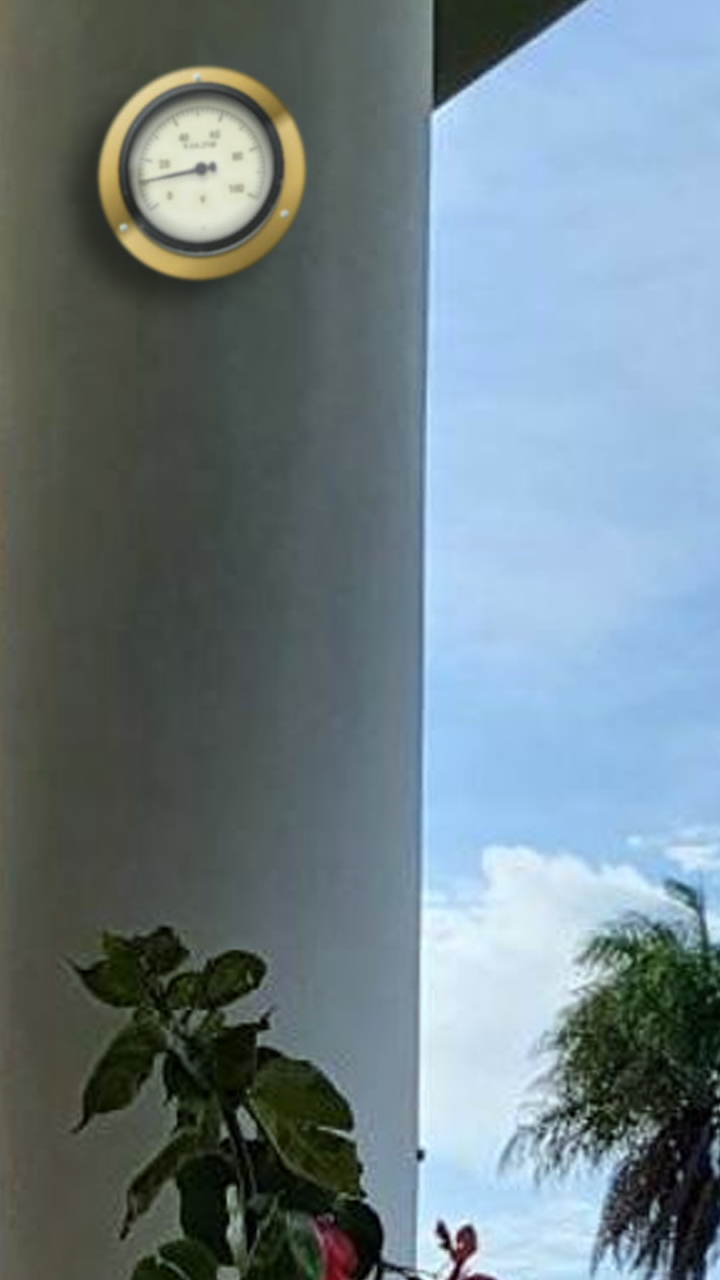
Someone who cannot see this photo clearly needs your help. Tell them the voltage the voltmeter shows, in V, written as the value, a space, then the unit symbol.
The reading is 10 V
